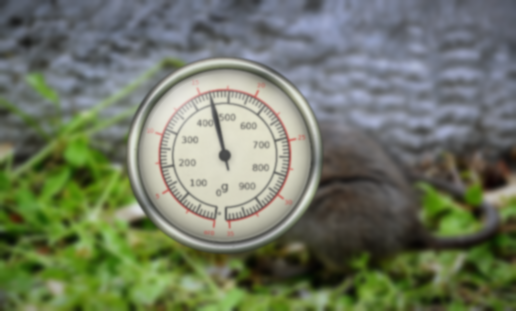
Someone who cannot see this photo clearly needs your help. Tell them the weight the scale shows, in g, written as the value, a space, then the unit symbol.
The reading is 450 g
